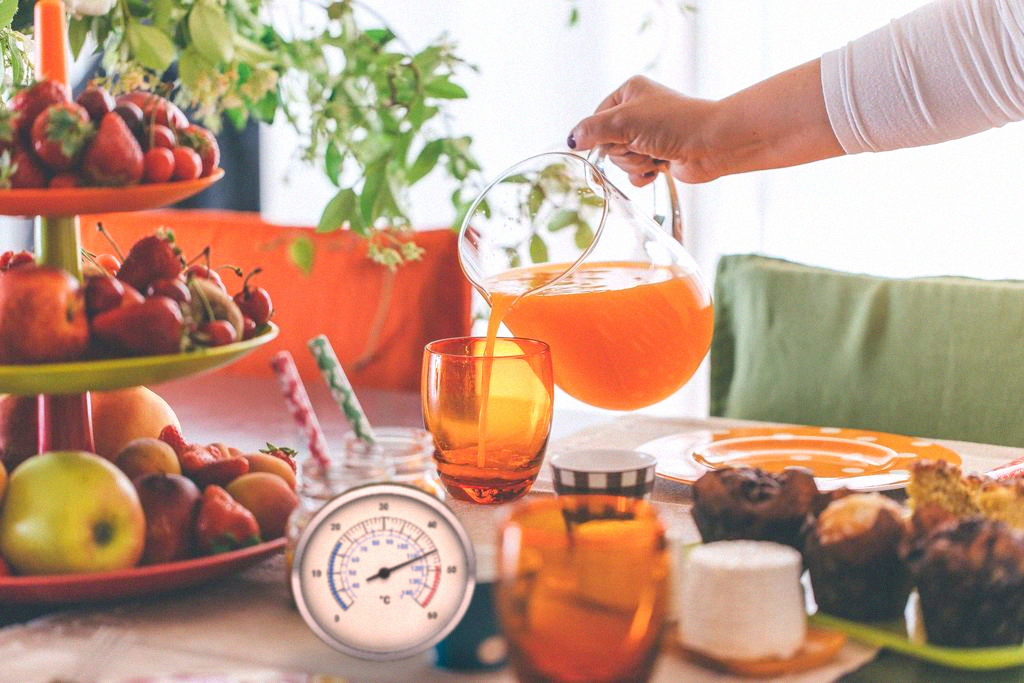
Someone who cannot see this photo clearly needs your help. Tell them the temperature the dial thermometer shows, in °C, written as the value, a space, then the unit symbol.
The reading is 45 °C
